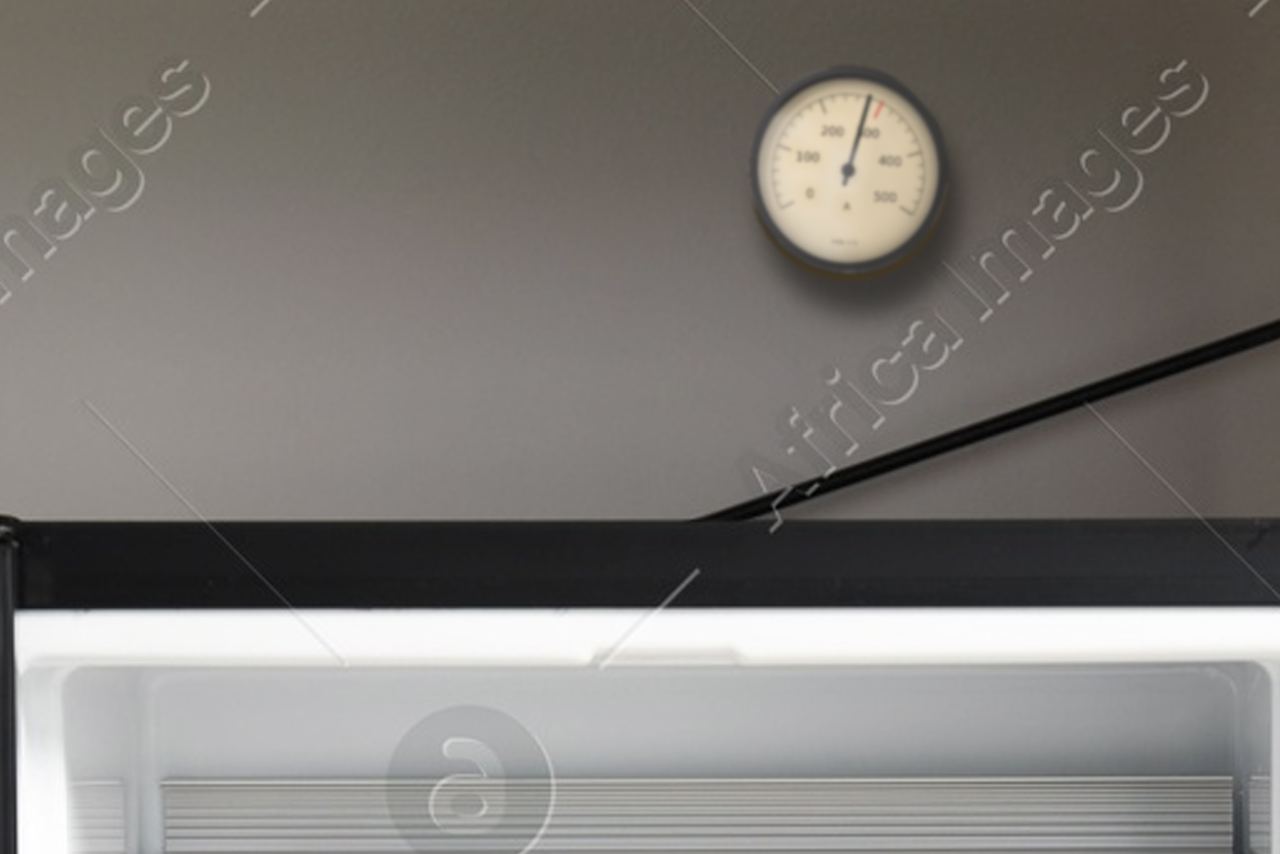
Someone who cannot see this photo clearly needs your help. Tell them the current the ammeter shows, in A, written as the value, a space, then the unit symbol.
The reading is 280 A
